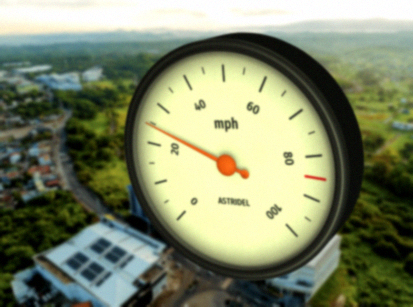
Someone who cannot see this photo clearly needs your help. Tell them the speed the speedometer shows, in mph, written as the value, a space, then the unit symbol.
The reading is 25 mph
